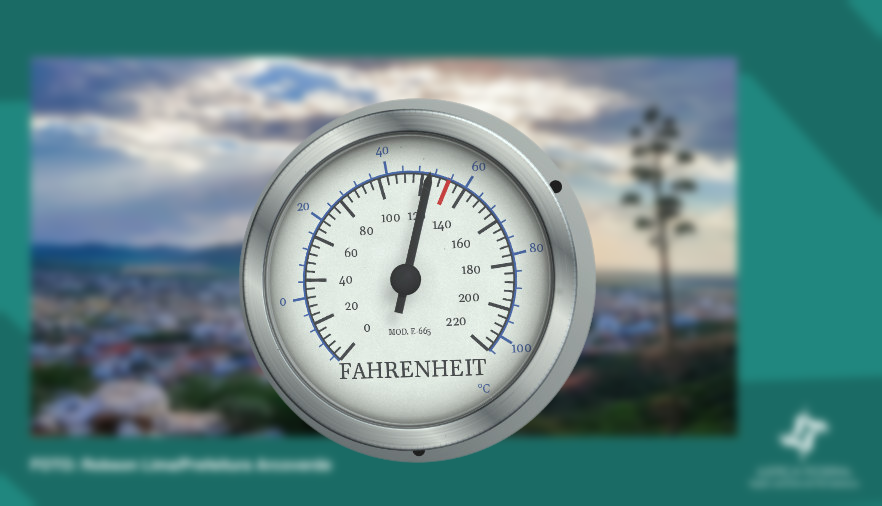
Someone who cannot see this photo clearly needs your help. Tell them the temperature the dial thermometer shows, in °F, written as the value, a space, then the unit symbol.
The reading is 124 °F
